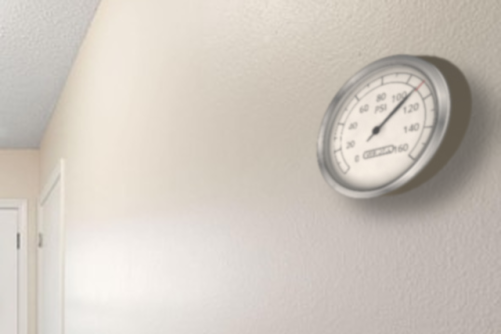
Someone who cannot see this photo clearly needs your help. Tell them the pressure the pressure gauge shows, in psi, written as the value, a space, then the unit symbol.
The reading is 110 psi
